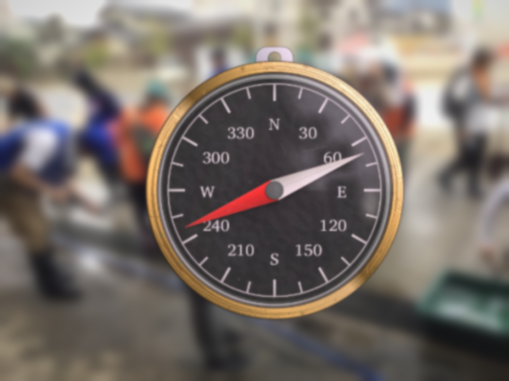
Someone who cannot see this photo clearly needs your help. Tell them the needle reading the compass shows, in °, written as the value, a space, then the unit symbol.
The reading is 247.5 °
